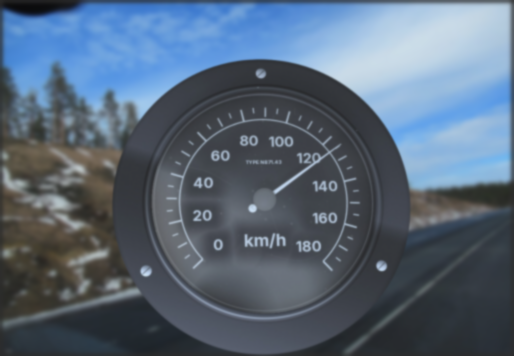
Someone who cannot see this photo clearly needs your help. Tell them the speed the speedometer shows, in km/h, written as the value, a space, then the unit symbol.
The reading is 125 km/h
